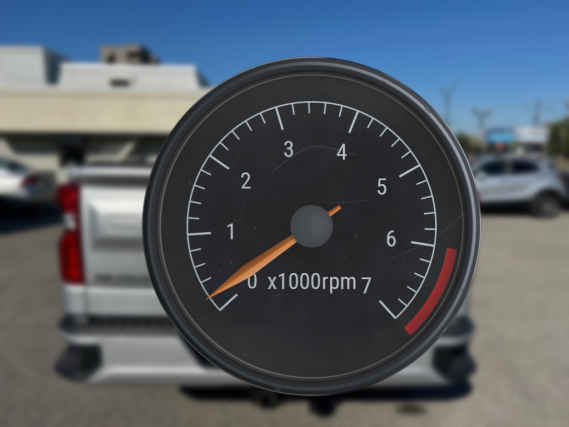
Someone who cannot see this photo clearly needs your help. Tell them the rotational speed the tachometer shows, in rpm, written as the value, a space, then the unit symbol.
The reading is 200 rpm
